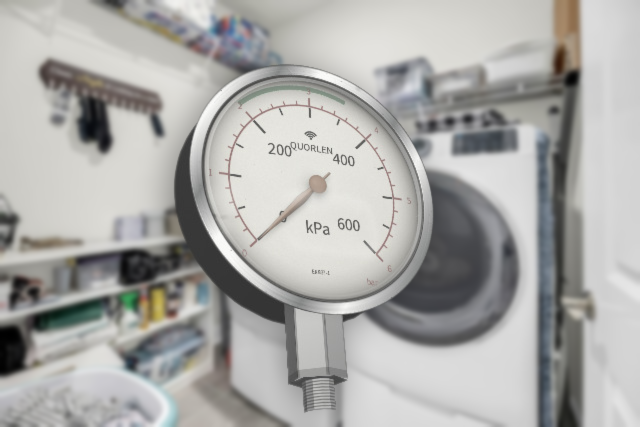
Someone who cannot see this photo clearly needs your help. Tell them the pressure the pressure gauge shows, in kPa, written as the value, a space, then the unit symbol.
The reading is 0 kPa
